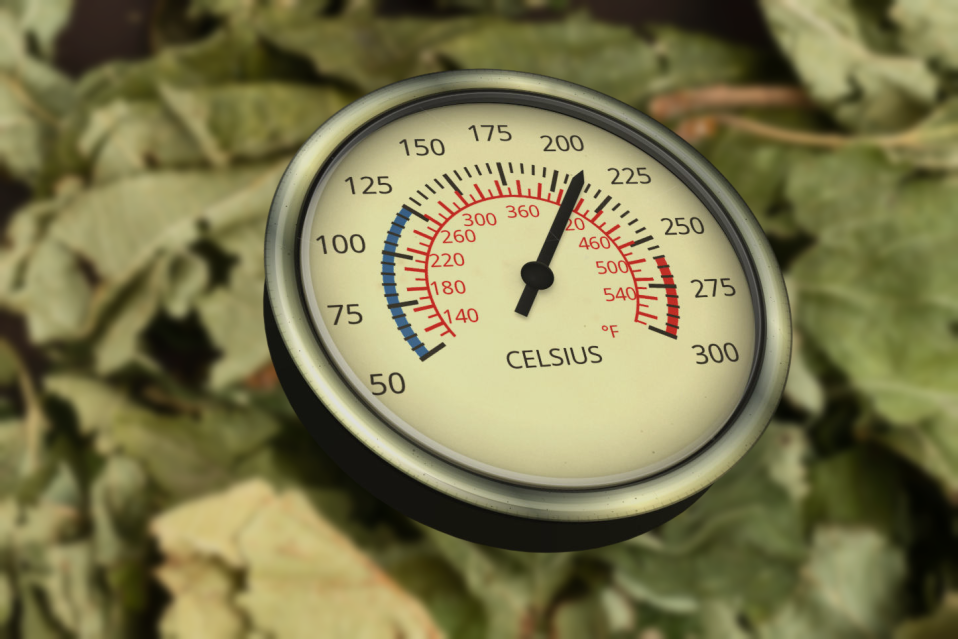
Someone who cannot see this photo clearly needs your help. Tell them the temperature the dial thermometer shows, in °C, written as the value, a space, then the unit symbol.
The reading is 210 °C
